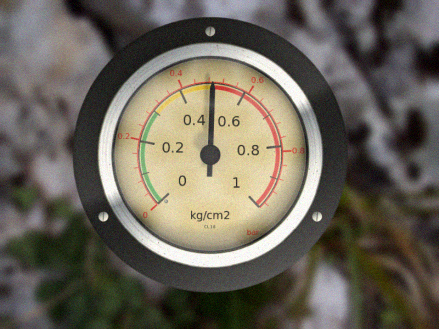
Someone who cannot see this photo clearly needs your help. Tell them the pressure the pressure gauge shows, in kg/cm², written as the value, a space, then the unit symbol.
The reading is 0.5 kg/cm²
